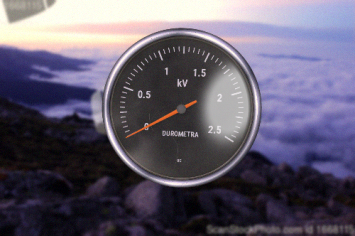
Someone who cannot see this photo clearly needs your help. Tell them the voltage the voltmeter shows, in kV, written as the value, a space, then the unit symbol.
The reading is 0 kV
